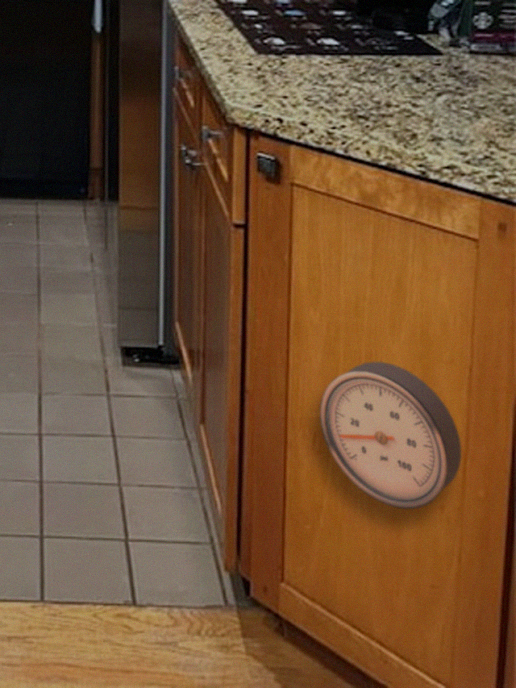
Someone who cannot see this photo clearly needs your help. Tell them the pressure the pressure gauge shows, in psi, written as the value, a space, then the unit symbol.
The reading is 10 psi
